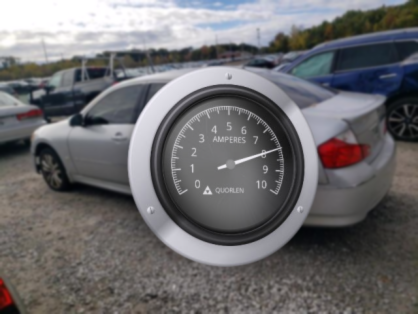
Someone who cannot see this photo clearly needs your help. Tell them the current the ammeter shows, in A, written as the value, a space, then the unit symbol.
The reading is 8 A
